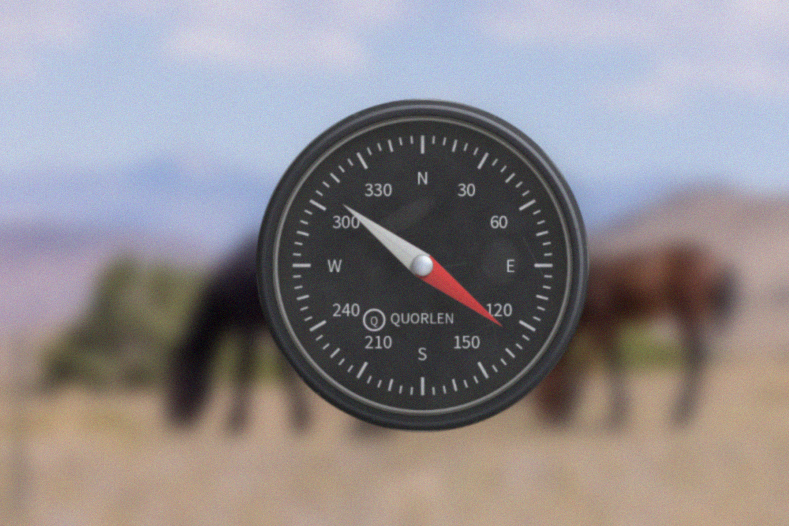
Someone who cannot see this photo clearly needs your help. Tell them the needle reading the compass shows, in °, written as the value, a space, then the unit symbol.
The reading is 127.5 °
